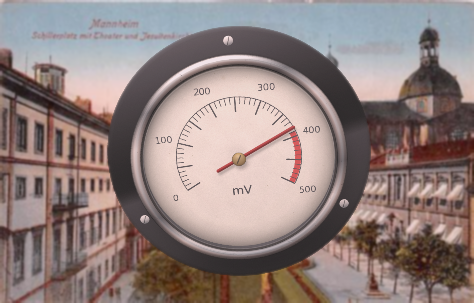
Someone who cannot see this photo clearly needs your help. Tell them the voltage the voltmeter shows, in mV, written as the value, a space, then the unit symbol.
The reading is 380 mV
